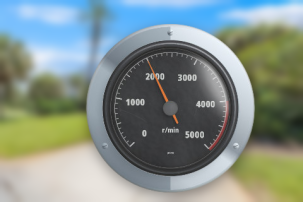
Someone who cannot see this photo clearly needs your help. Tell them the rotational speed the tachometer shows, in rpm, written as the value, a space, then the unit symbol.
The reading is 2000 rpm
